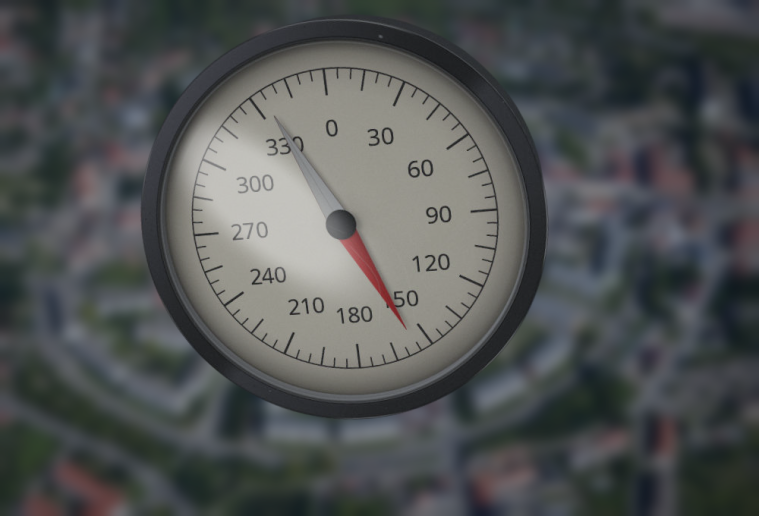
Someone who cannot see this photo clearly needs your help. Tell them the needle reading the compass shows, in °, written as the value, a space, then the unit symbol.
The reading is 155 °
